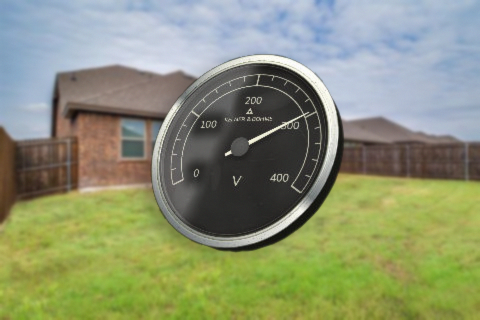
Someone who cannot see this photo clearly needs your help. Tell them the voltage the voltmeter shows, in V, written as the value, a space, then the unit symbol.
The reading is 300 V
